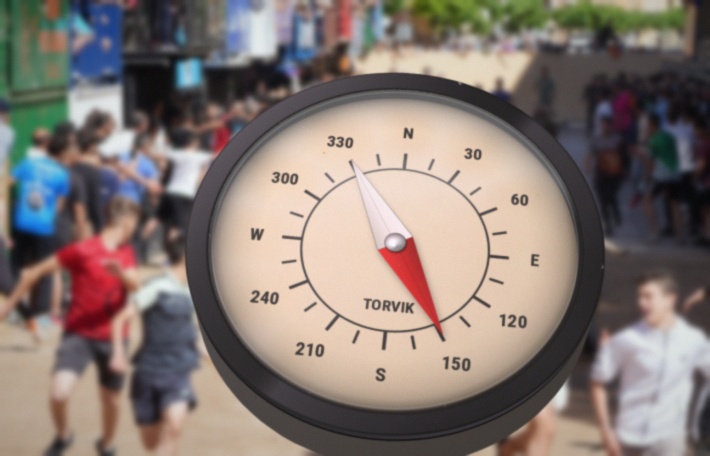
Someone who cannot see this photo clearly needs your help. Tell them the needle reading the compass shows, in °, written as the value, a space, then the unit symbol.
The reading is 150 °
